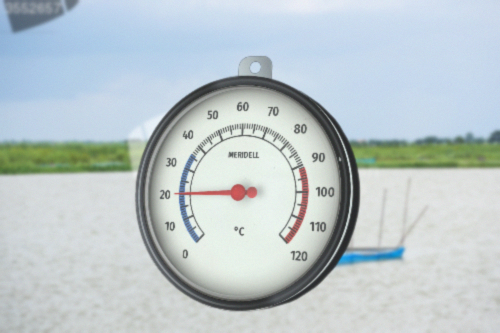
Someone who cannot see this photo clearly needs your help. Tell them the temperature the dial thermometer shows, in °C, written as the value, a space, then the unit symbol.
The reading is 20 °C
